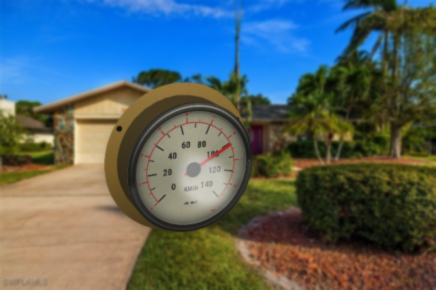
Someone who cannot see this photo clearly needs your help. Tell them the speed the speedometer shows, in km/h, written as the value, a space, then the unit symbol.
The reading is 100 km/h
